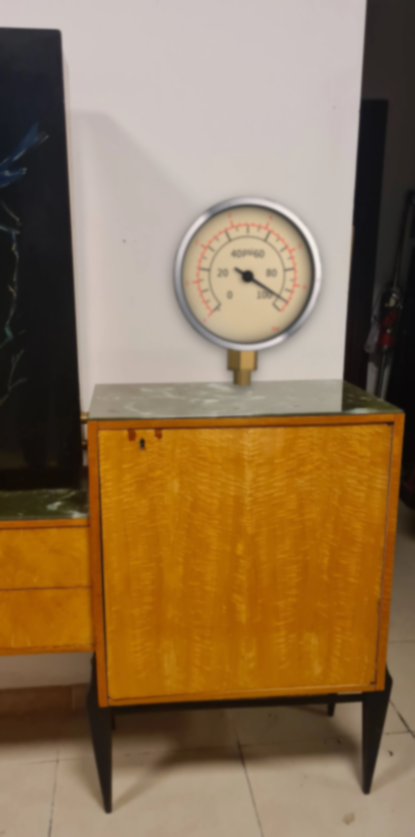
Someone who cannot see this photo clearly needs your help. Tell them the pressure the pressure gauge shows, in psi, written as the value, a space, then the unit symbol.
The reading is 95 psi
